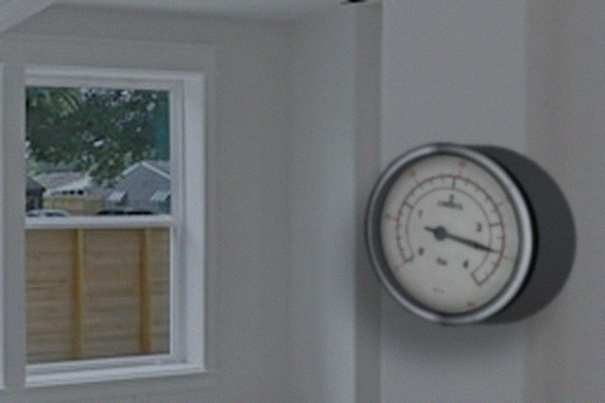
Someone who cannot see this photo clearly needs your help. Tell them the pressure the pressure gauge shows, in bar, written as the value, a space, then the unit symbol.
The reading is 3.4 bar
